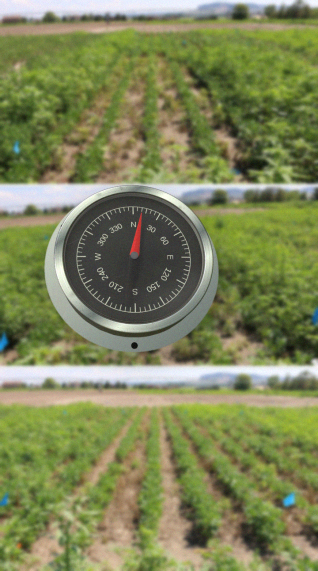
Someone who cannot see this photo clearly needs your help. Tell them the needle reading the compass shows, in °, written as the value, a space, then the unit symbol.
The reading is 10 °
